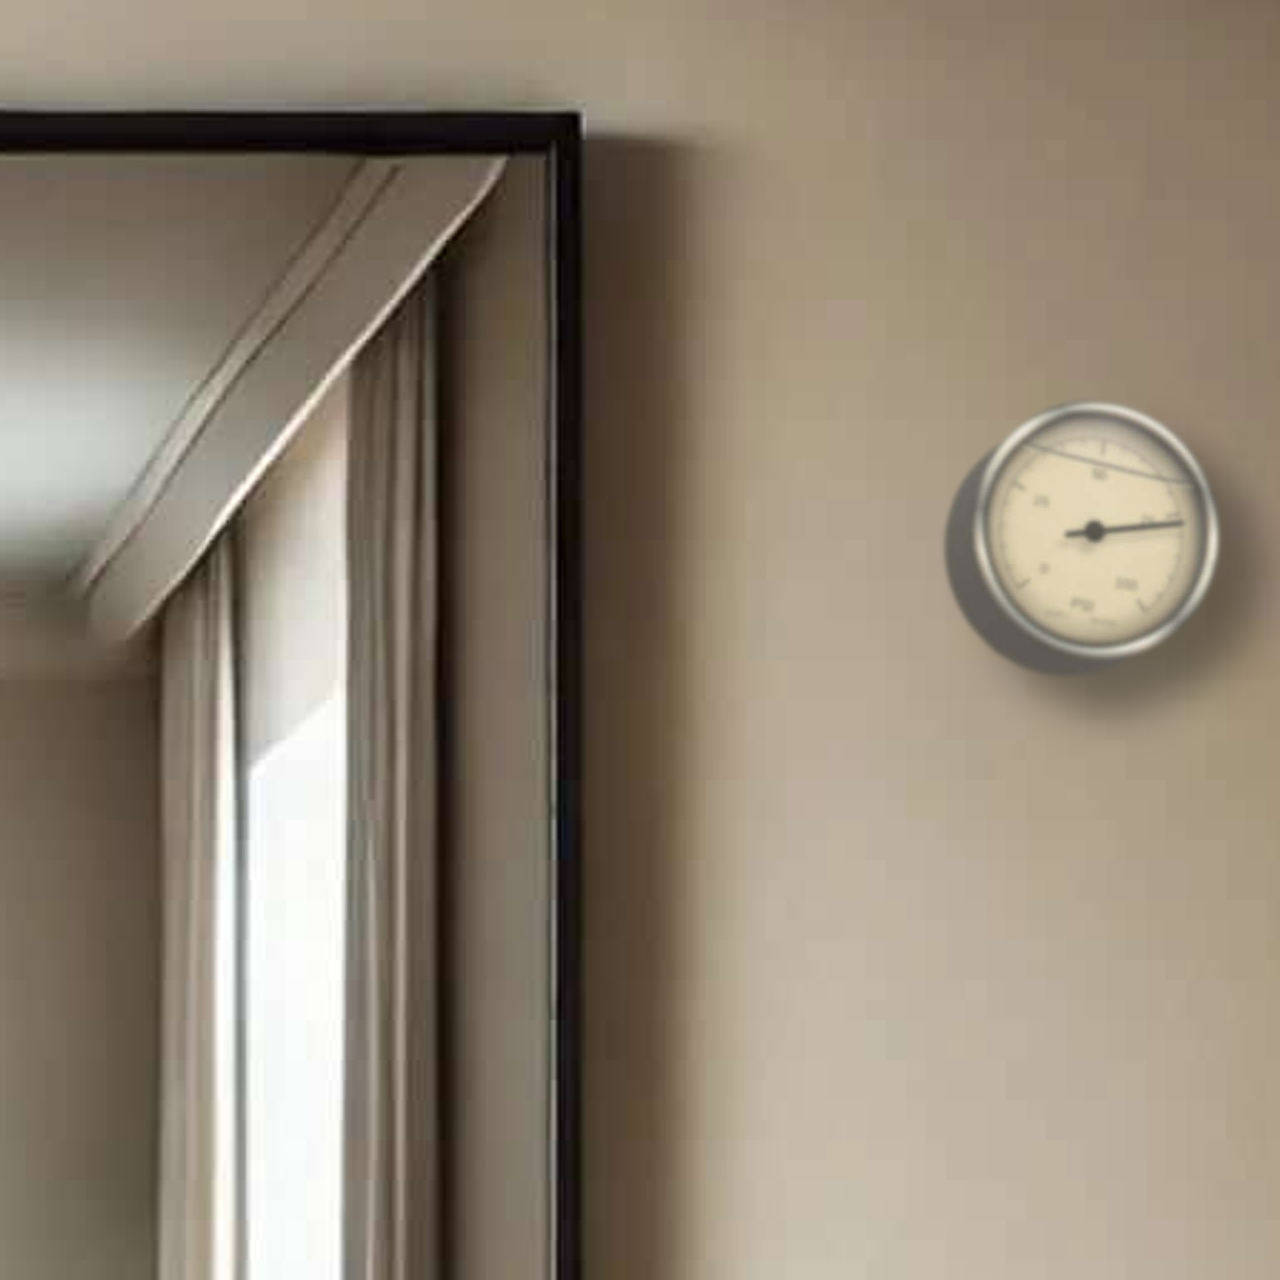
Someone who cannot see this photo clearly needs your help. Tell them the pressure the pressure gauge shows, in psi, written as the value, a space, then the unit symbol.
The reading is 77.5 psi
